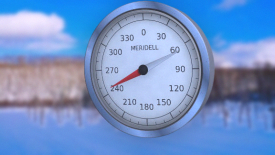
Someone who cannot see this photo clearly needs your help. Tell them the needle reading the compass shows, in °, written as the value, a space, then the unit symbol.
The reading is 245 °
